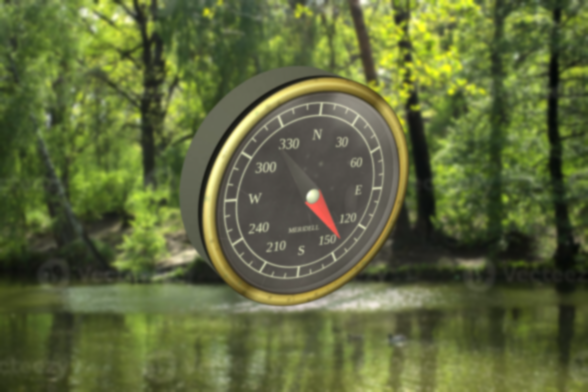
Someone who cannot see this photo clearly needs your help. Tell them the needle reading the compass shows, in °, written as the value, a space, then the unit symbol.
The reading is 140 °
